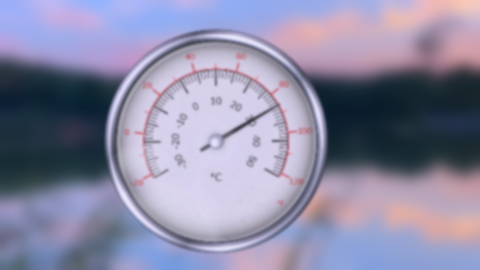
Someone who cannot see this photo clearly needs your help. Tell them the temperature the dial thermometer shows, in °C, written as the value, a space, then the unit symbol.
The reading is 30 °C
